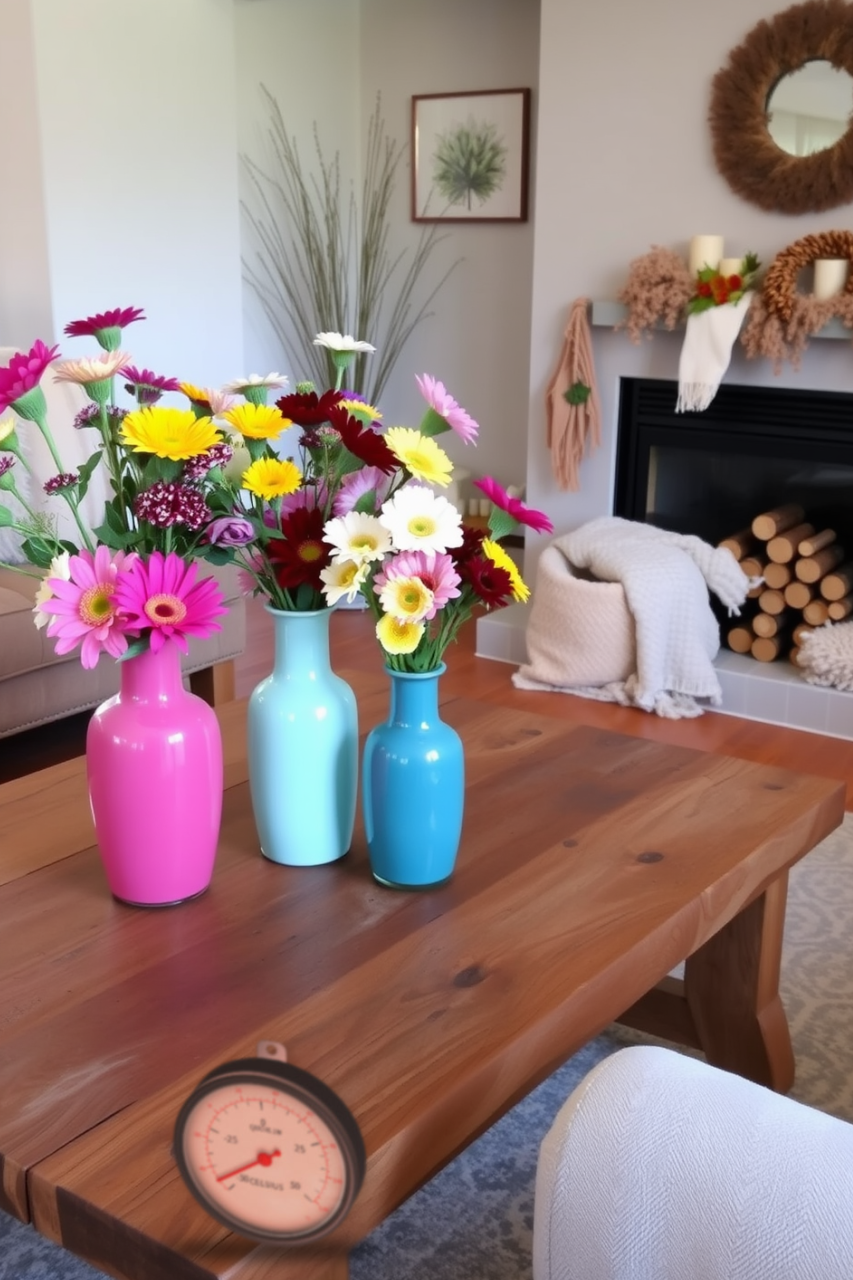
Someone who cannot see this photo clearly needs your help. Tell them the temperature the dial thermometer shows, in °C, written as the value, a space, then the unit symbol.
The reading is -45 °C
